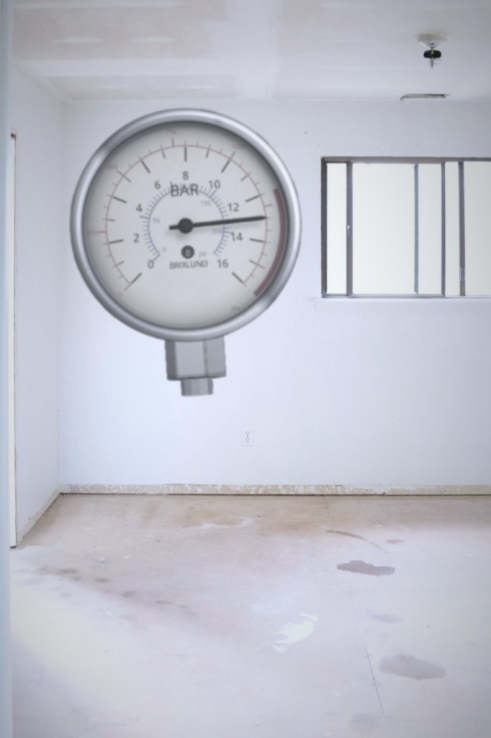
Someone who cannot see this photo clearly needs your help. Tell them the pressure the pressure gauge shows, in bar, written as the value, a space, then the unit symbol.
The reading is 13 bar
